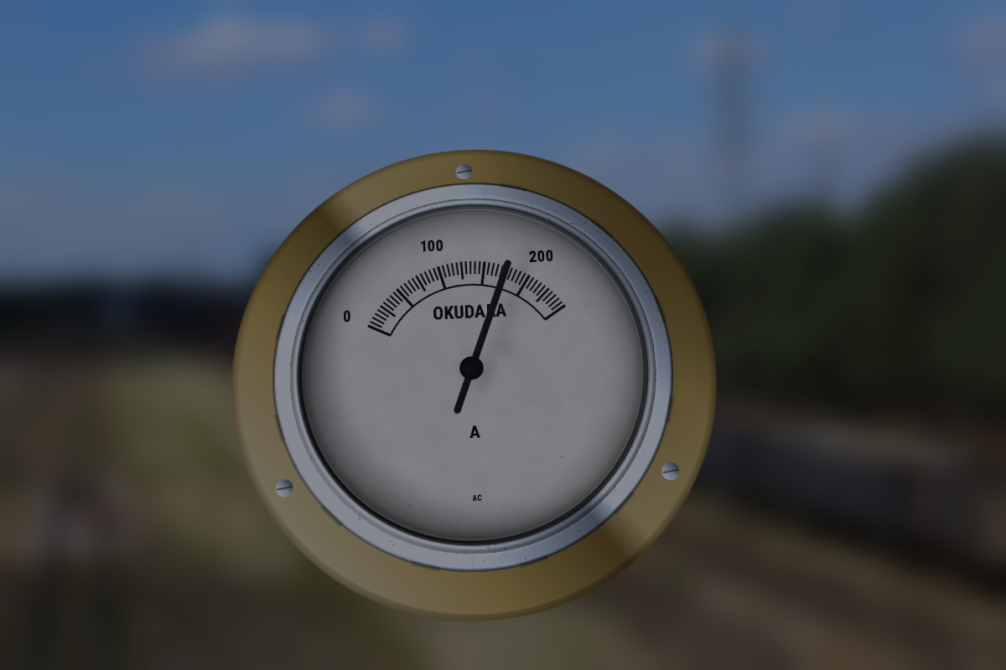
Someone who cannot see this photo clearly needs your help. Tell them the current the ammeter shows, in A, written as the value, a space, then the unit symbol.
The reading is 175 A
